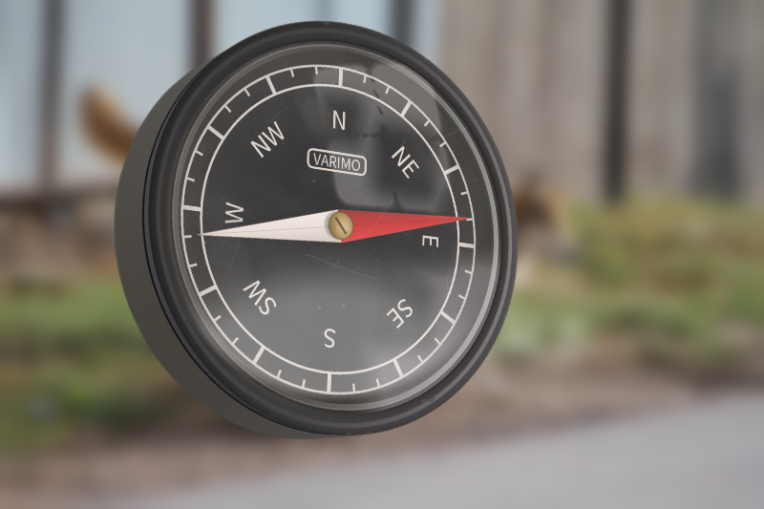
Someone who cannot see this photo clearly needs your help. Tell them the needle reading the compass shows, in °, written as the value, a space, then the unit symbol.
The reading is 80 °
